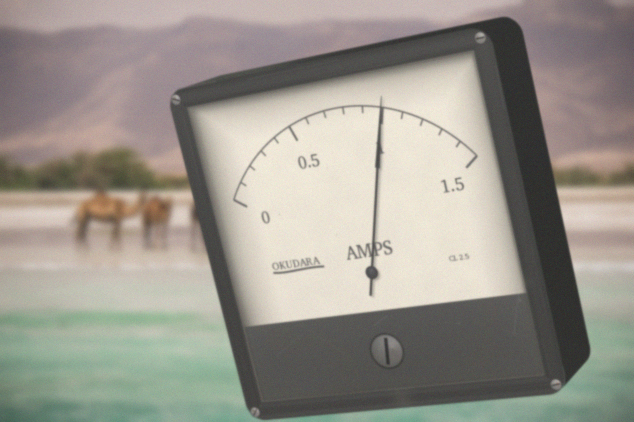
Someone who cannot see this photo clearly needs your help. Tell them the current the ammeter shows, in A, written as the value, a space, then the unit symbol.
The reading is 1 A
